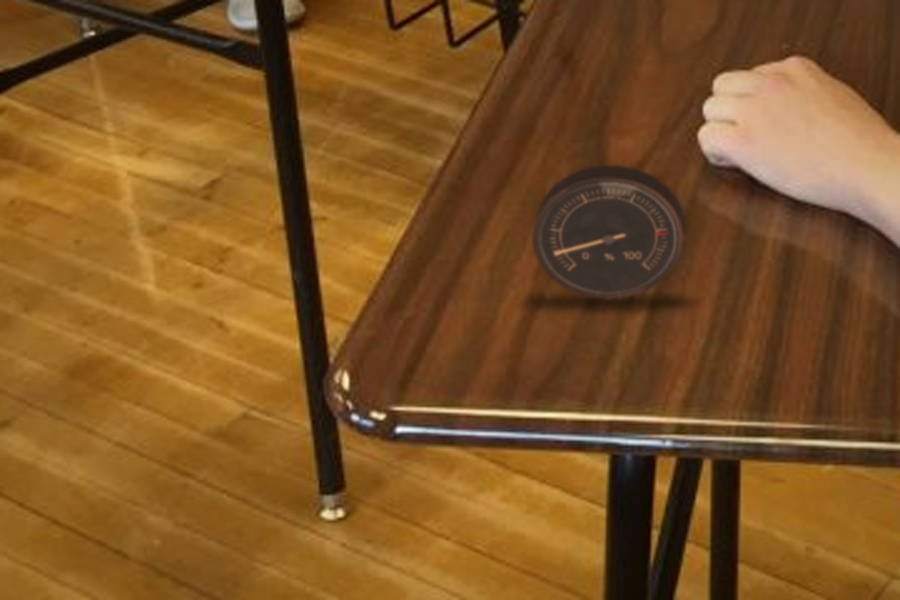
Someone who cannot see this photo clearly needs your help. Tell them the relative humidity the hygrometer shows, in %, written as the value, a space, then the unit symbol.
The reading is 10 %
